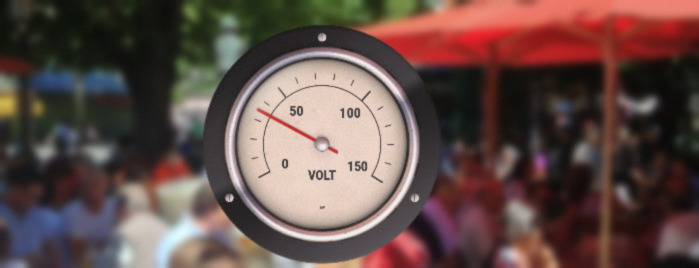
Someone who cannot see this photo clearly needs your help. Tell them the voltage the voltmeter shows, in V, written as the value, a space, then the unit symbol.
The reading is 35 V
